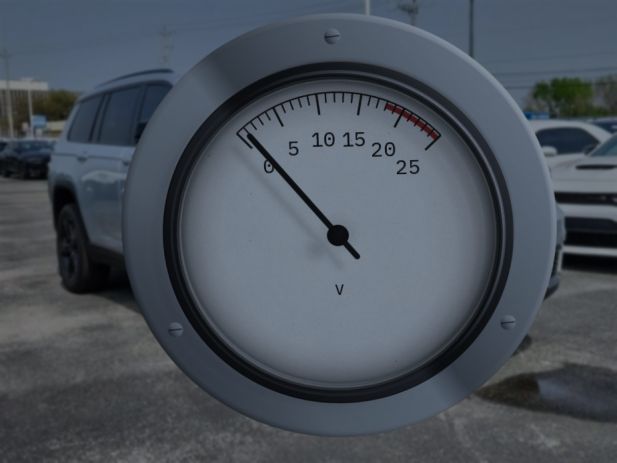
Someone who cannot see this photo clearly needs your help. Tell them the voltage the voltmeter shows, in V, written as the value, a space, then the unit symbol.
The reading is 1 V
